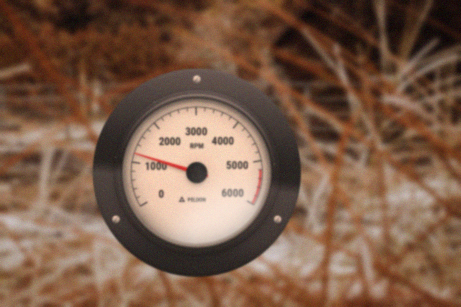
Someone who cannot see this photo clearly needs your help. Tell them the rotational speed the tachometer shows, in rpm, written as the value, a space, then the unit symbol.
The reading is 1200 rpm
